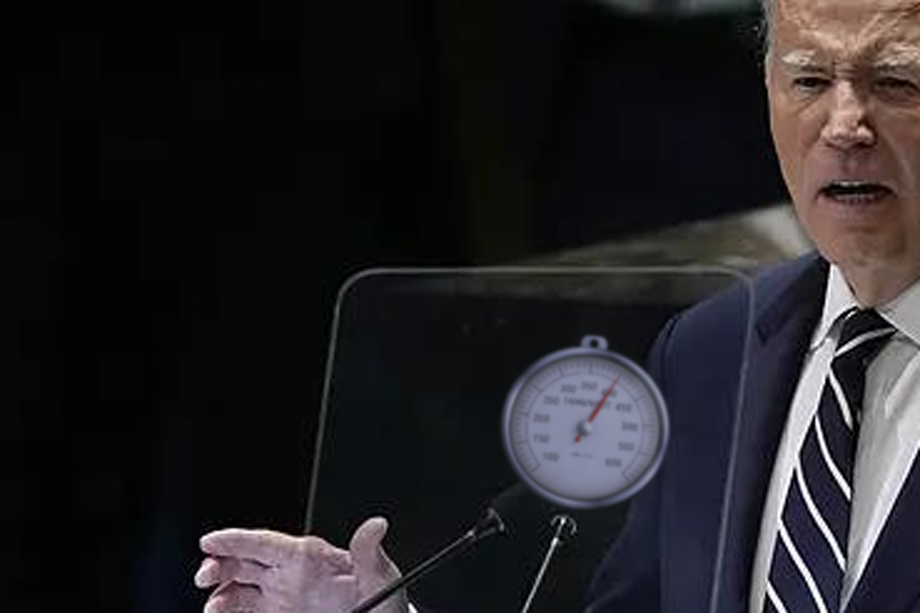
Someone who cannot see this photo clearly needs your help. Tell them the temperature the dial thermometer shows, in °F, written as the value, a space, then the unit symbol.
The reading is 400 °F
